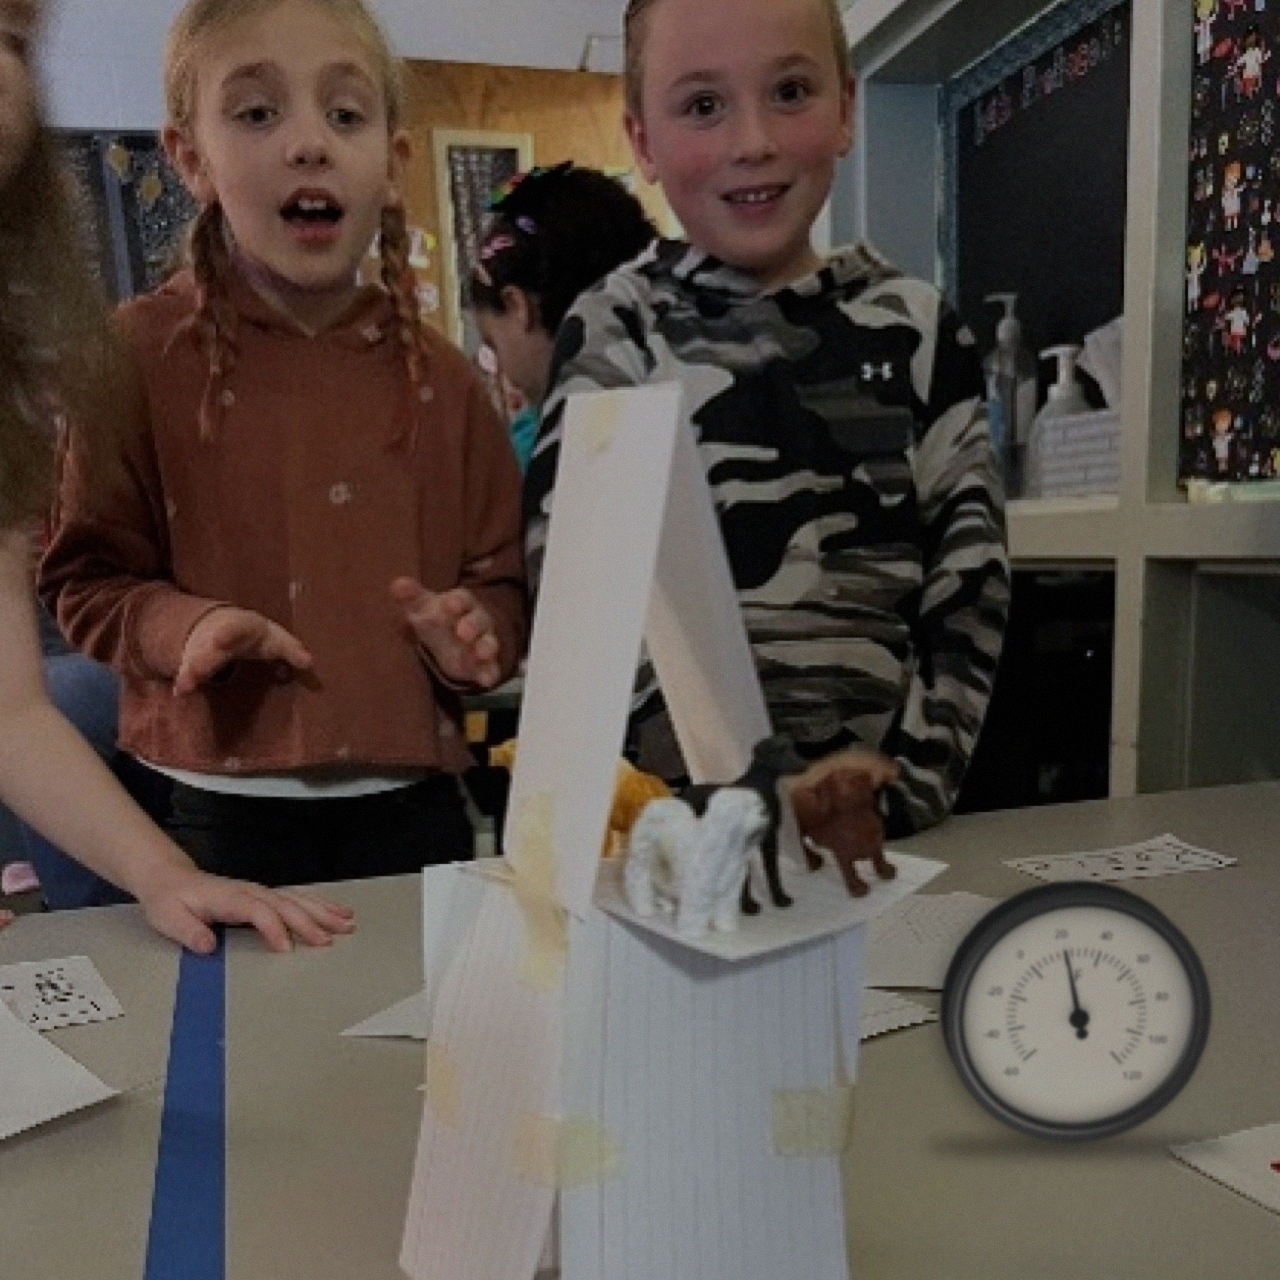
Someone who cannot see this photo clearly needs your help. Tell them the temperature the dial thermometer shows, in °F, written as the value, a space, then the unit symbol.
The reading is 20 °F
